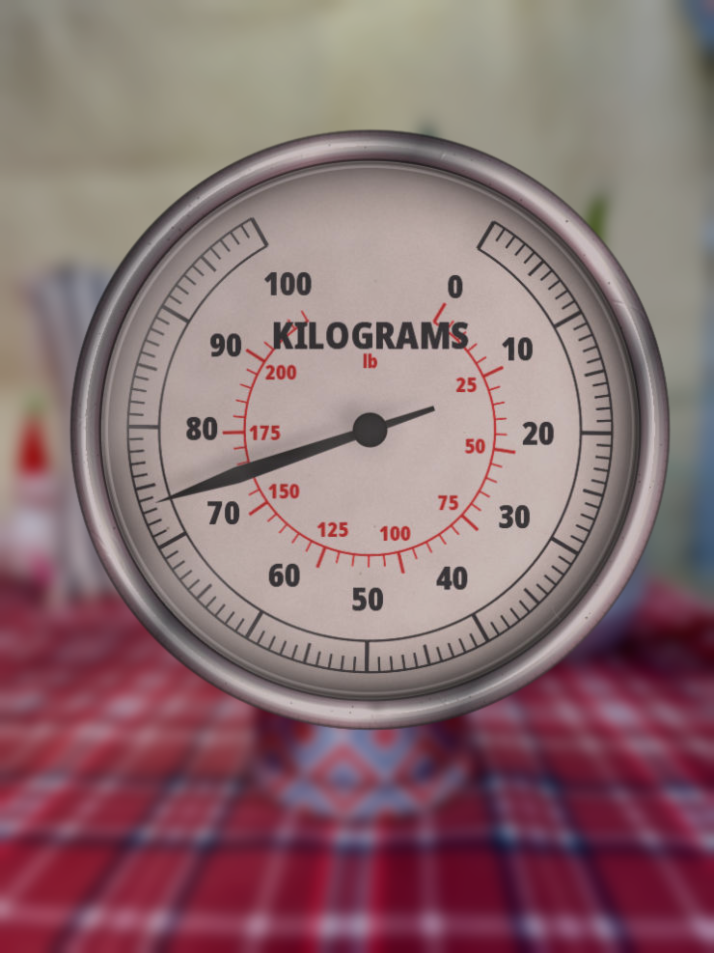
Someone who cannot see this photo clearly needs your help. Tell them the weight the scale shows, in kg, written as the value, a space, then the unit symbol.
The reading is 73.5 kg
